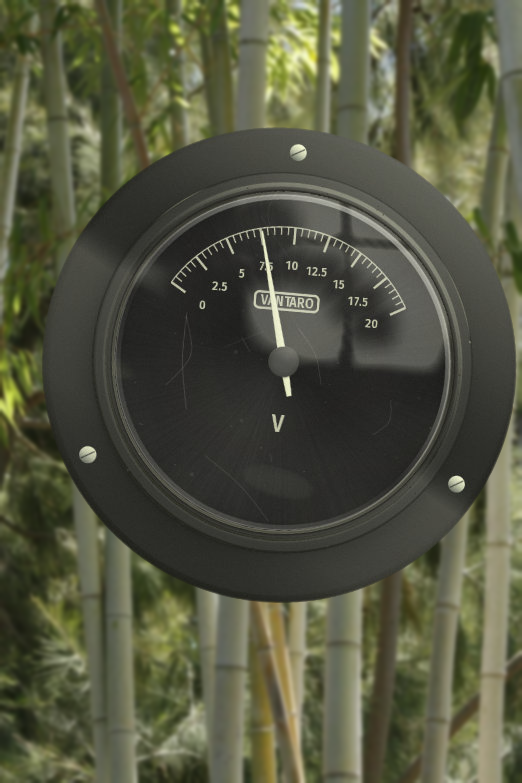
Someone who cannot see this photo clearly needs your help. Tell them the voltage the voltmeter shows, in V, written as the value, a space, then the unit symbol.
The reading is 7.5 V
